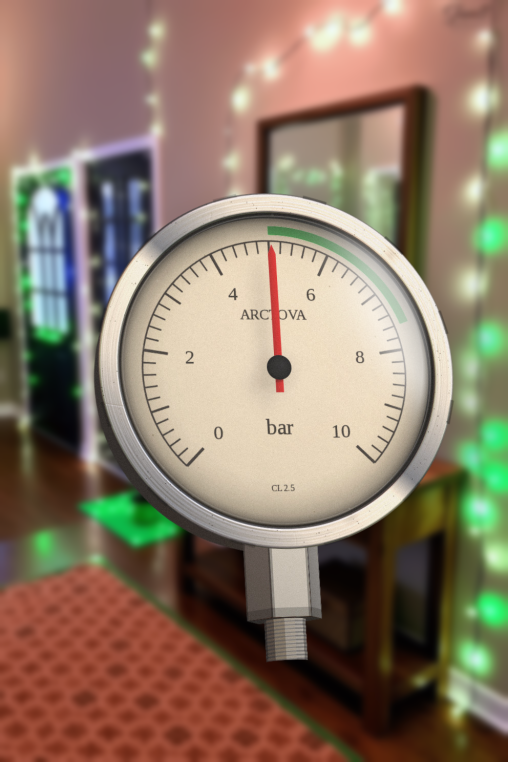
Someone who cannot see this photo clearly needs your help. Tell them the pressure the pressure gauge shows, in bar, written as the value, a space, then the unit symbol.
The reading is 5 bar
